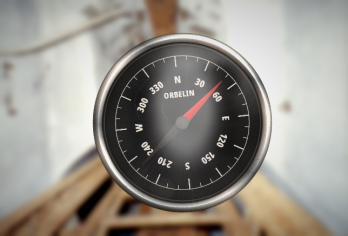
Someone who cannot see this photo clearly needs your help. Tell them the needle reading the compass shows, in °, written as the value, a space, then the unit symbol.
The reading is 50 °
